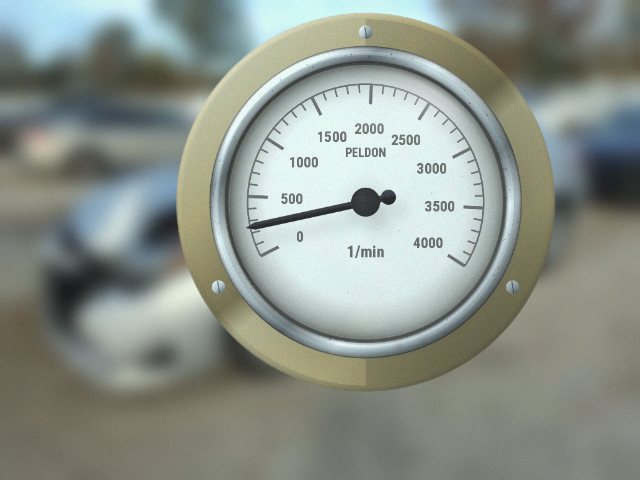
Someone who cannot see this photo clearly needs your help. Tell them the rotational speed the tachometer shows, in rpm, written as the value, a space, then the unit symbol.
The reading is 250 rpm
